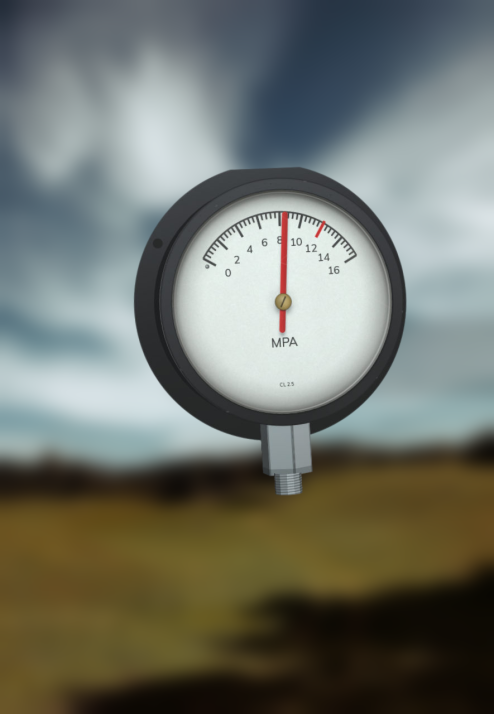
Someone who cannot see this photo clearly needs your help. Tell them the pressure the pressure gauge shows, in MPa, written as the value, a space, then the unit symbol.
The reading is 8.4 MPa
